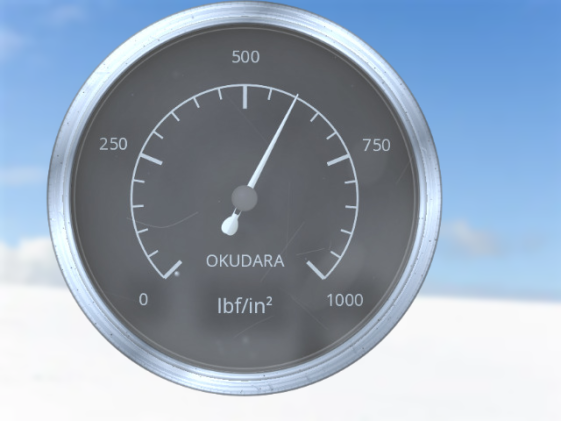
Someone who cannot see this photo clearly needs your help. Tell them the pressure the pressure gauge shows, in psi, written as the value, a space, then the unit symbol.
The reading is 600 psi
